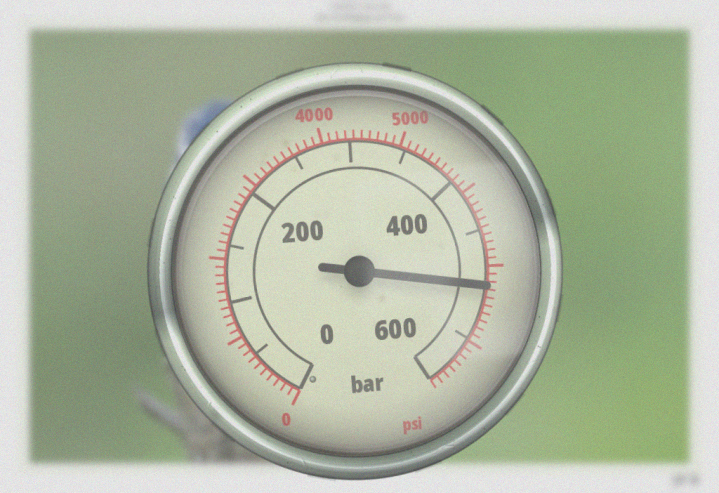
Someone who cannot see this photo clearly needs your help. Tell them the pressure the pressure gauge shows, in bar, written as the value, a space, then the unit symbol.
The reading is 500 bar
